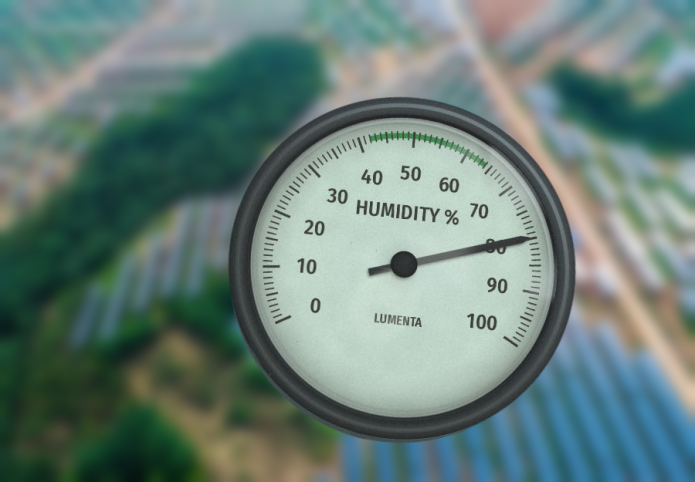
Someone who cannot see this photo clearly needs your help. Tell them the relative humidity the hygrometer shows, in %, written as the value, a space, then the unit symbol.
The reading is 80 %
